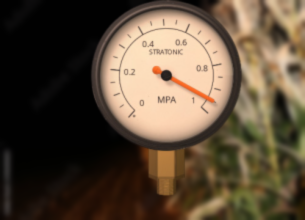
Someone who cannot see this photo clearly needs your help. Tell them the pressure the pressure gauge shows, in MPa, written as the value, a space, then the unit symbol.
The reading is 0.95 MPa
